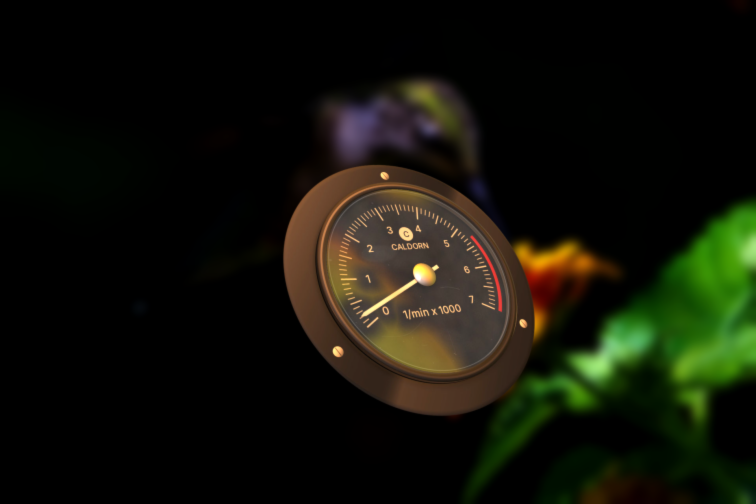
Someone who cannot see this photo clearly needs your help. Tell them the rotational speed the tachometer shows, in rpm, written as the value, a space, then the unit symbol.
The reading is 200 rpm
